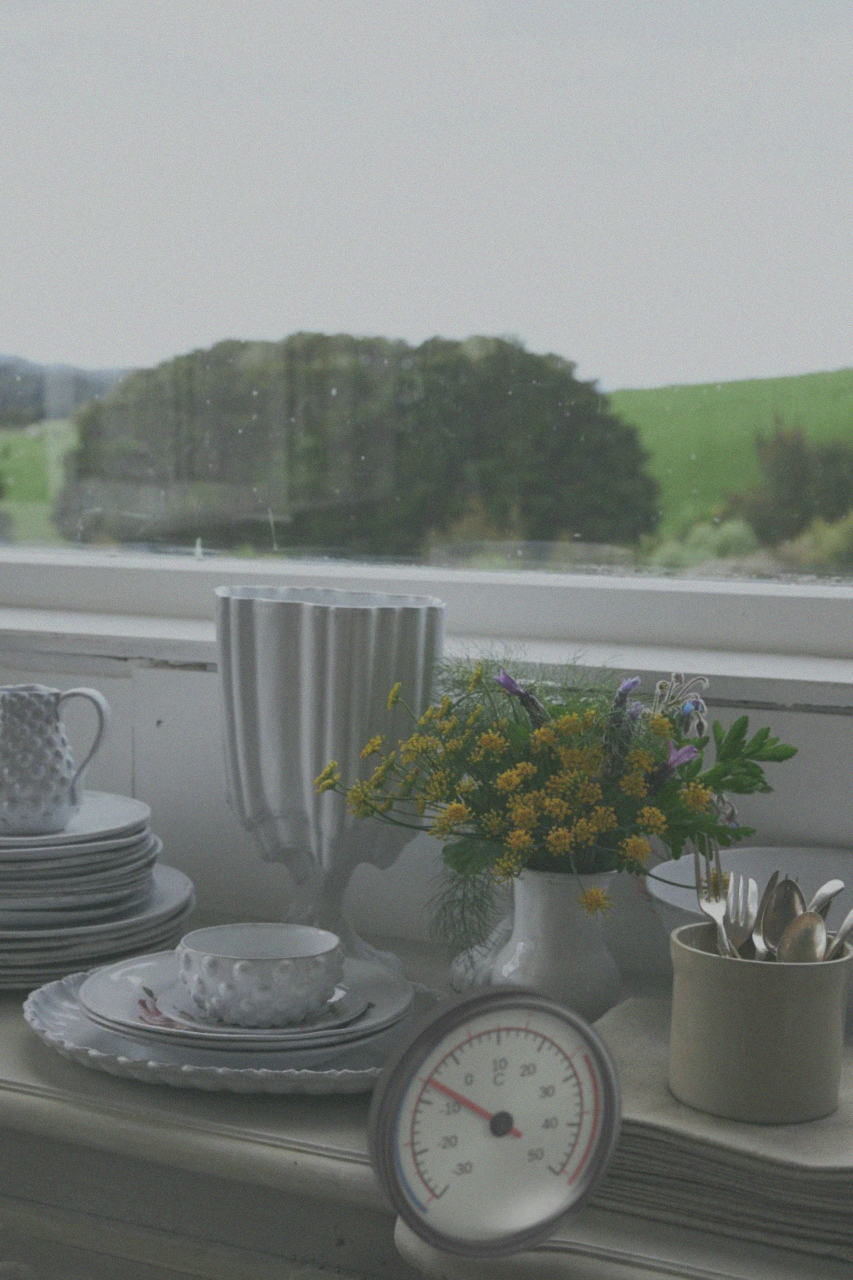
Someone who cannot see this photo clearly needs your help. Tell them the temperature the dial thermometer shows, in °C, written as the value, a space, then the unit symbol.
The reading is -6 °C
